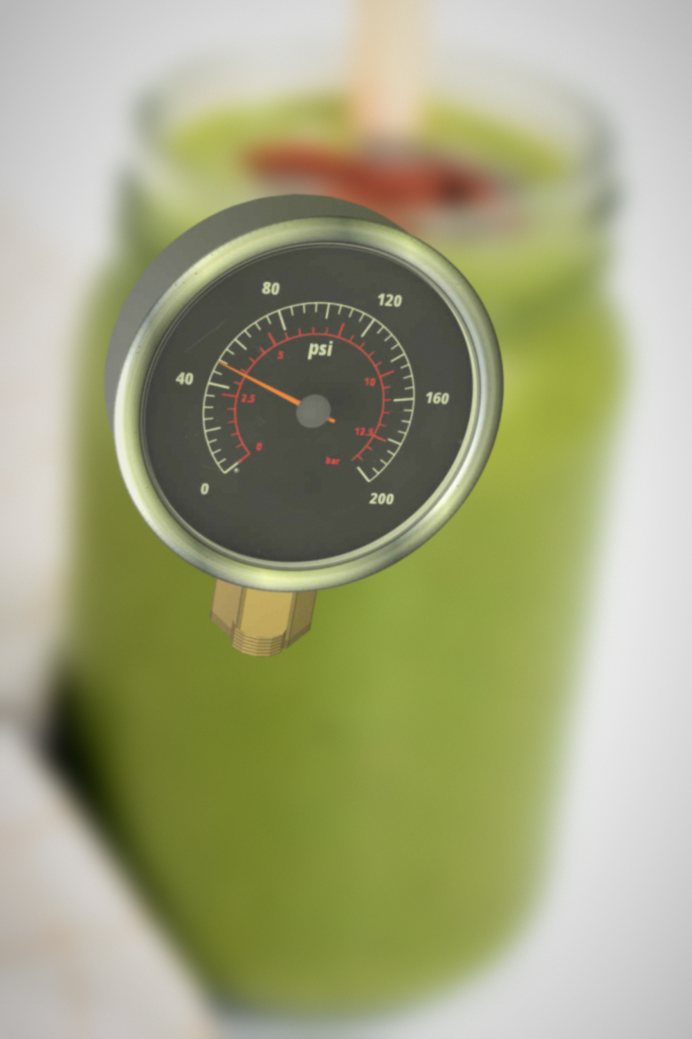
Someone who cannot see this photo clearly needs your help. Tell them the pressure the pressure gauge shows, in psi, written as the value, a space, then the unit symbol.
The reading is 50 psi
